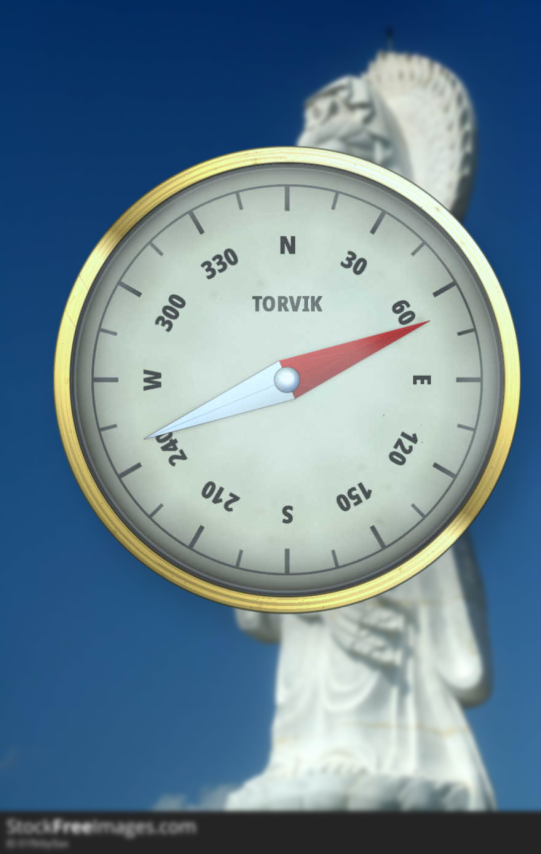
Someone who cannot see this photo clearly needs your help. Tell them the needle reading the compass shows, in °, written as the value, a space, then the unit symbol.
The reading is 67.5 °
